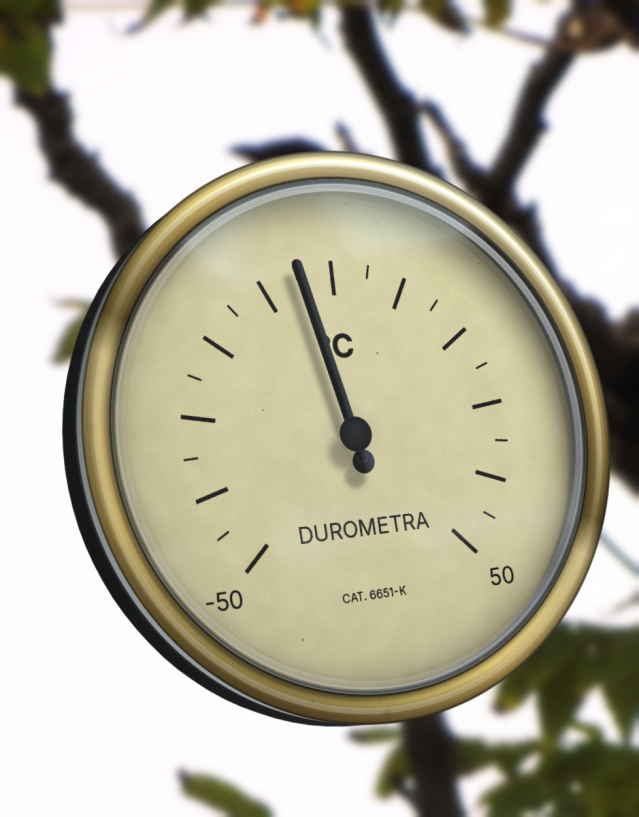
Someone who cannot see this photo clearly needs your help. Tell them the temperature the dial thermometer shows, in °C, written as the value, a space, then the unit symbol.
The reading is -5 °C
